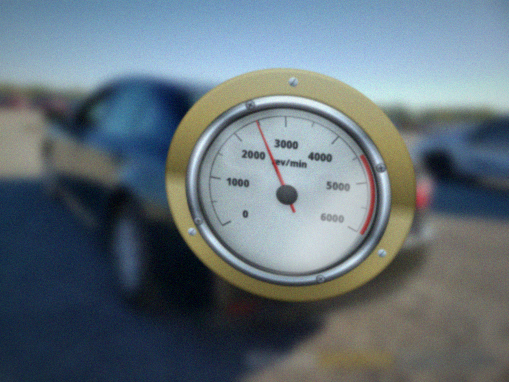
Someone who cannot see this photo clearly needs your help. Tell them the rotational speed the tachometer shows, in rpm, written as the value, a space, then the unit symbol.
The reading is 2500 rpm
